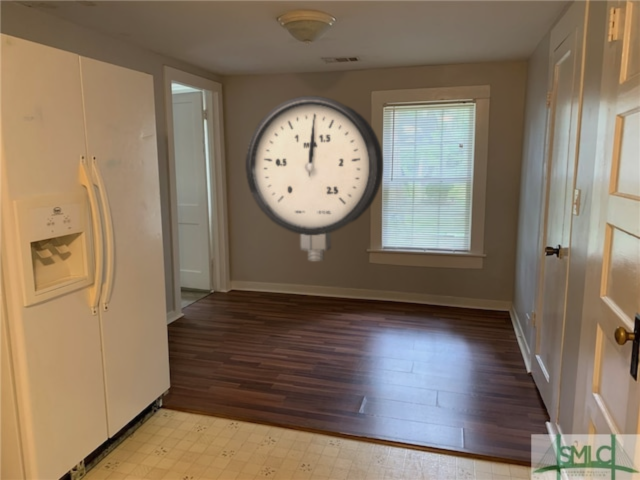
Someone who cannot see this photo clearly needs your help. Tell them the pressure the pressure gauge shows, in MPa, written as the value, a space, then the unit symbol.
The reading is 1.3 MPa
